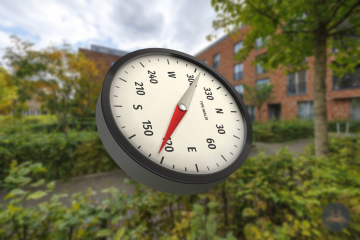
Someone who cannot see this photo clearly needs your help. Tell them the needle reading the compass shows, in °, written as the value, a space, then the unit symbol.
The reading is 125 °
